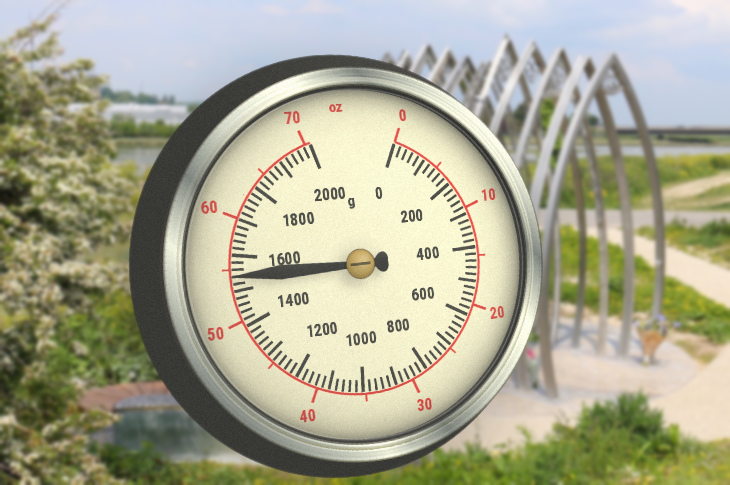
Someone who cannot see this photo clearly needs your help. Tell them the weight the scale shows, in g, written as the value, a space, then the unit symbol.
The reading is 1540 g
